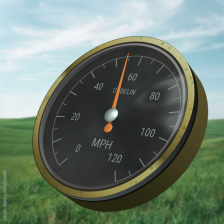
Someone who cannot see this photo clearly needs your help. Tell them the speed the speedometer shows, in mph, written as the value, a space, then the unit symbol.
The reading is 55 mph
